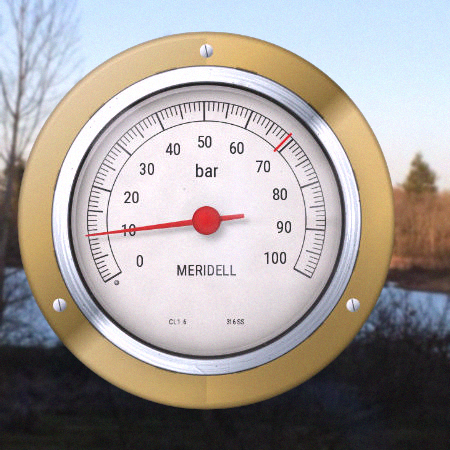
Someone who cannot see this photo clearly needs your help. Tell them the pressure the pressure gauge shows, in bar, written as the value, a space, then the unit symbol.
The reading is 10 bar
